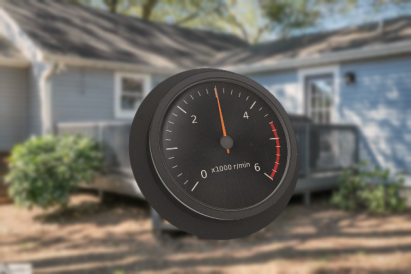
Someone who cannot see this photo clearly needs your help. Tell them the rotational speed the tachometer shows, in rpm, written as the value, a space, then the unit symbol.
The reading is 3000 rpm
